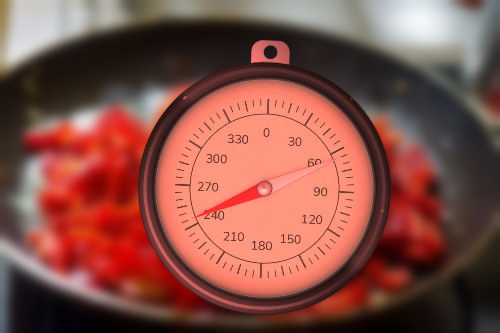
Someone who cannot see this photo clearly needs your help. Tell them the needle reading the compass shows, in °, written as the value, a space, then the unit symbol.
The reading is 245 °
